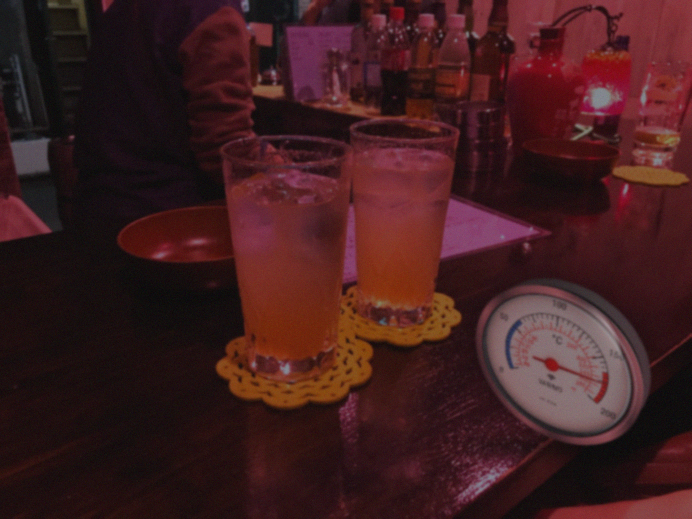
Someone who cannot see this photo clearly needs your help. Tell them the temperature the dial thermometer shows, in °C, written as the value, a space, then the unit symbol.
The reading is 175 °C
